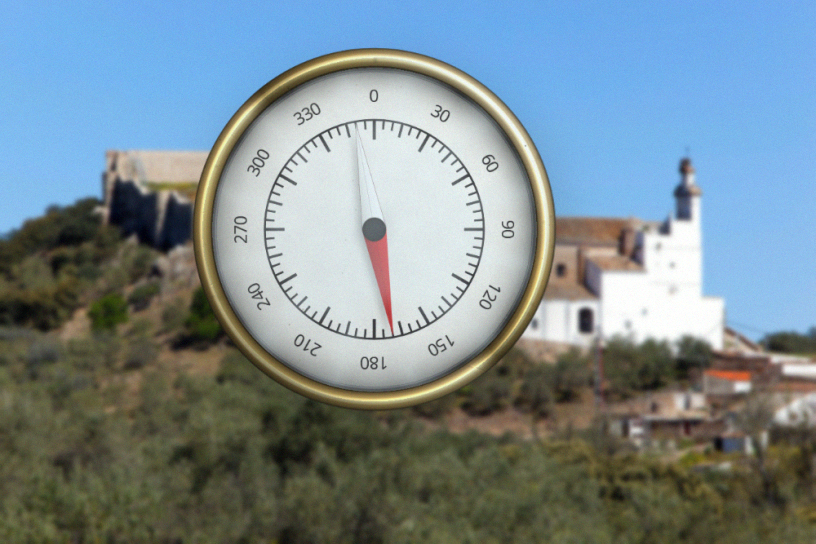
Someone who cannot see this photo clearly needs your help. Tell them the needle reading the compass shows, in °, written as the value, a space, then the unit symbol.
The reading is 170 °
